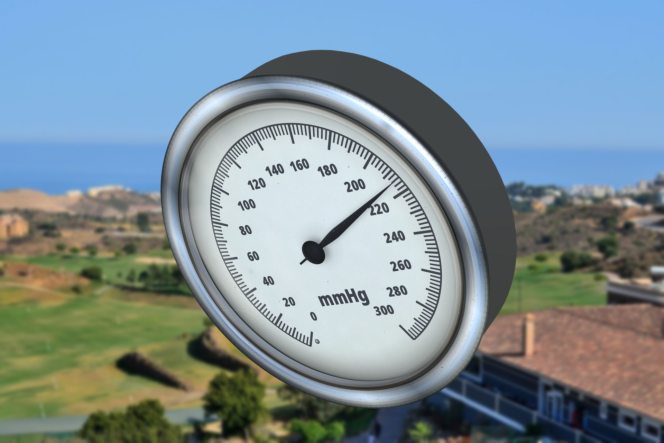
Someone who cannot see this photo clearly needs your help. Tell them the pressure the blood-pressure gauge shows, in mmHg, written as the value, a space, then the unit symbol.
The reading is 214 mmHg
